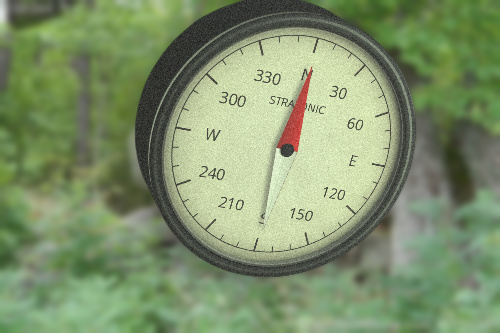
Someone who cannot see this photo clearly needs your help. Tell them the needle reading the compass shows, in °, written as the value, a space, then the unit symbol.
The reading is 0 °
